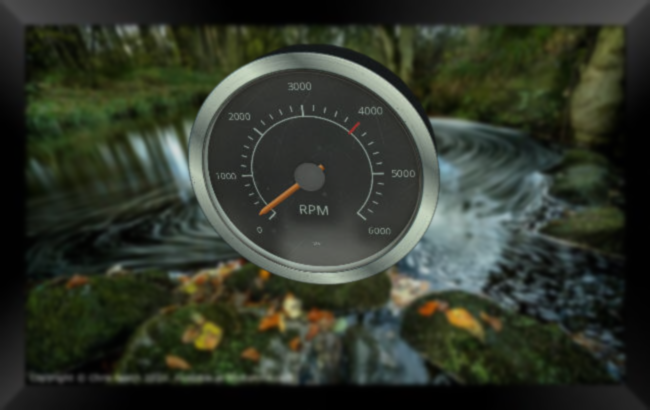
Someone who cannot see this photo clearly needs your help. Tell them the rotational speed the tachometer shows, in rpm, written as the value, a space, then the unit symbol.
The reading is 200 rpm
